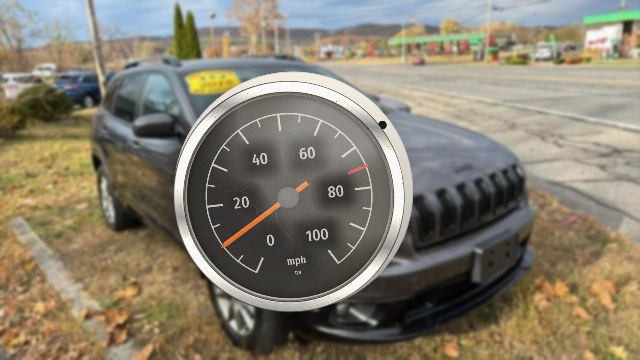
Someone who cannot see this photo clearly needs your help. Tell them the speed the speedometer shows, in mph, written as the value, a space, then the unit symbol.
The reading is 10 mph
